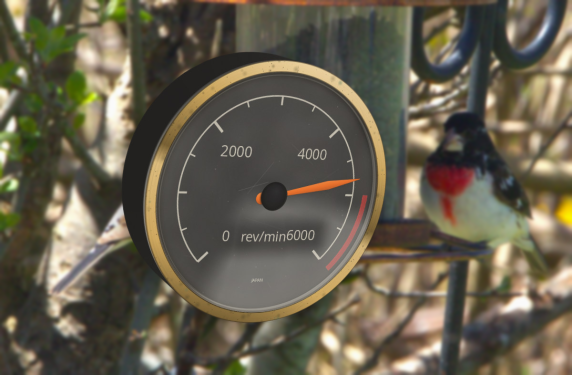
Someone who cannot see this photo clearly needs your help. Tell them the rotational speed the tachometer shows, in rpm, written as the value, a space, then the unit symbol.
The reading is 4750 rpm
